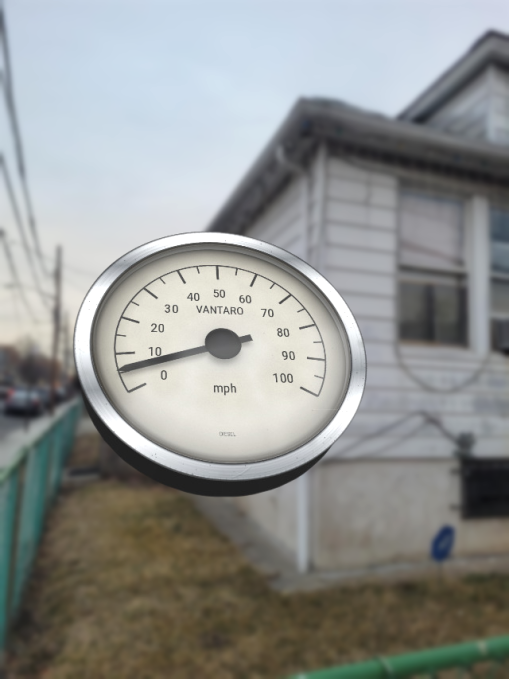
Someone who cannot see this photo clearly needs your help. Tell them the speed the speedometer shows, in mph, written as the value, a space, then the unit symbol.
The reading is 5 mph
